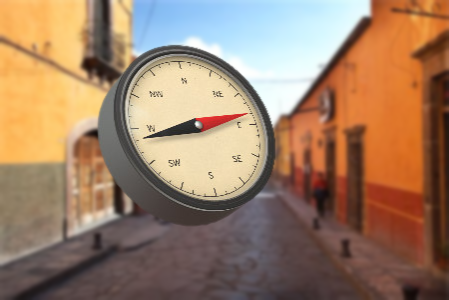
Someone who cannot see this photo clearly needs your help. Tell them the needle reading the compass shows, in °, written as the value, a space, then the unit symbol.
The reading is 80 °
